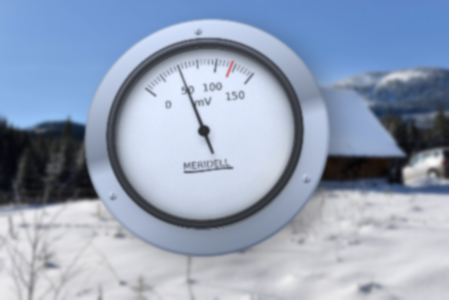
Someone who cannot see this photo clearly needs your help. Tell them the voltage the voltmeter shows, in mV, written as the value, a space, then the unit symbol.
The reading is 50 mV
